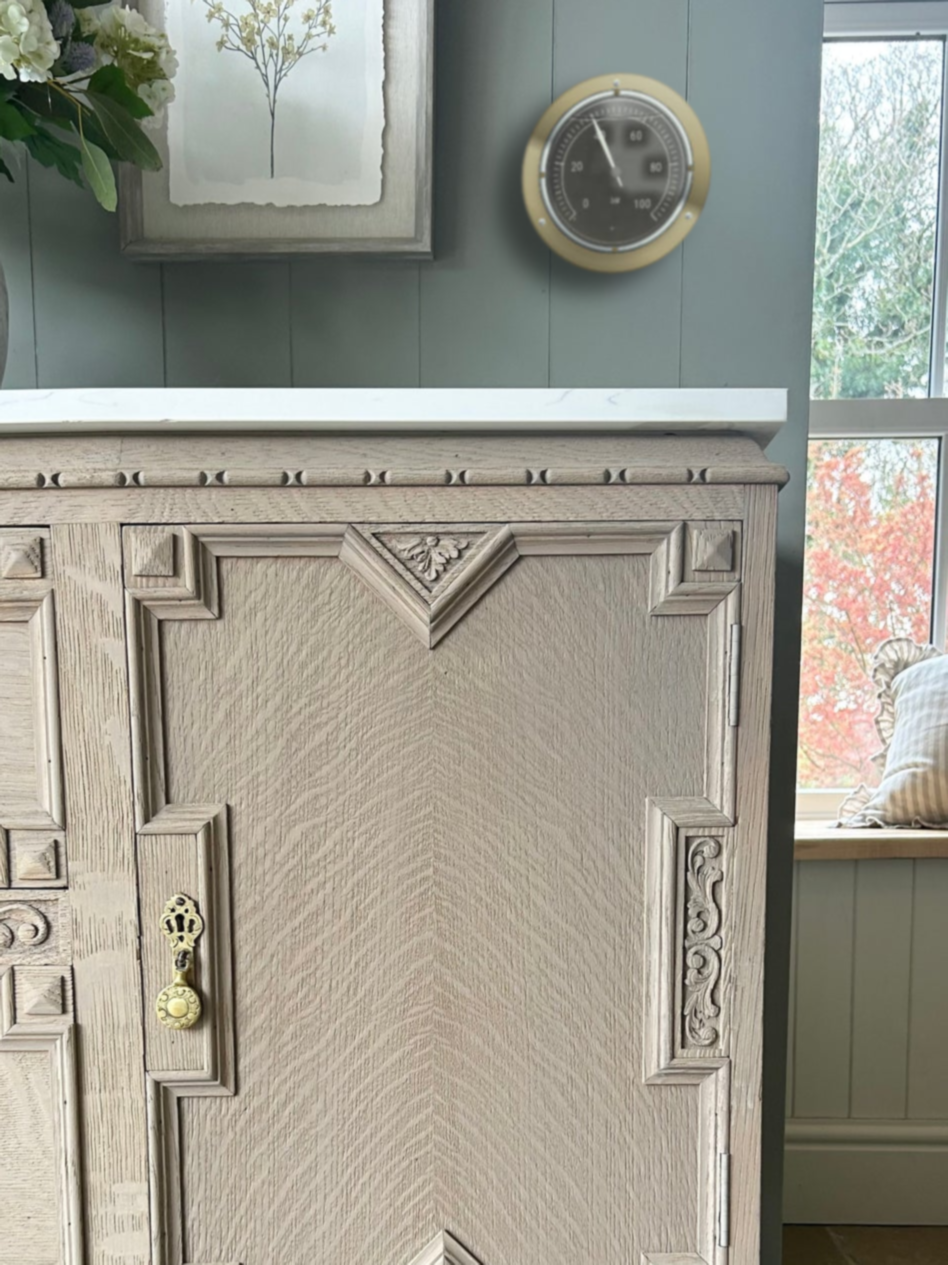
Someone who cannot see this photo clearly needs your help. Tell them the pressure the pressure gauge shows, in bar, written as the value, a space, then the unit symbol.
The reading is 40 bar
